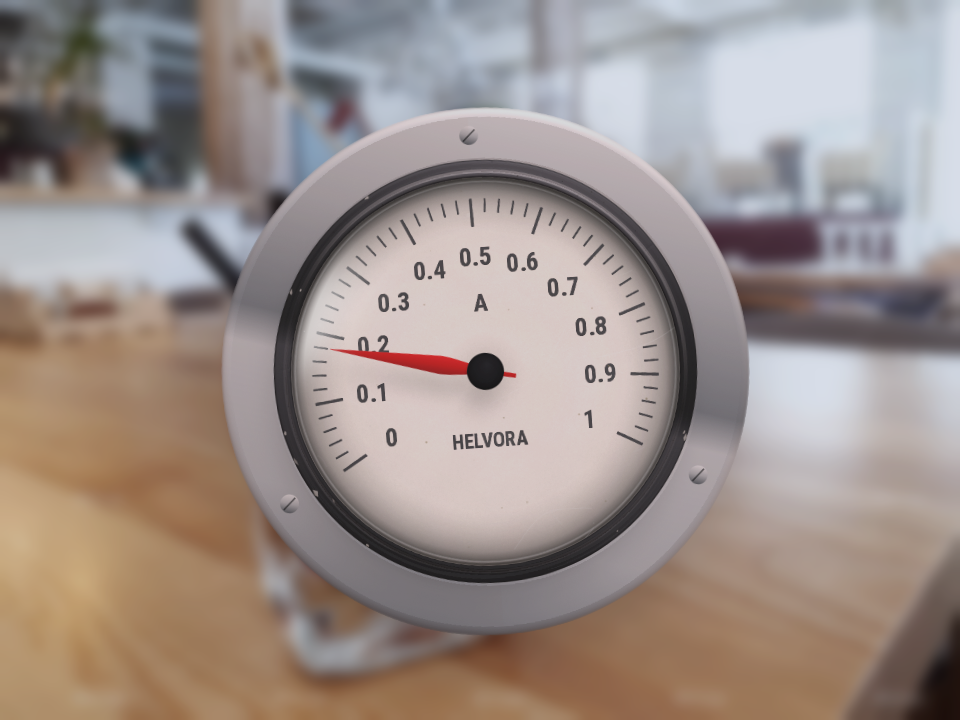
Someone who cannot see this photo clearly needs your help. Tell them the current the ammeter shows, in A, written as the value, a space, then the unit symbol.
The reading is 0.18 A
